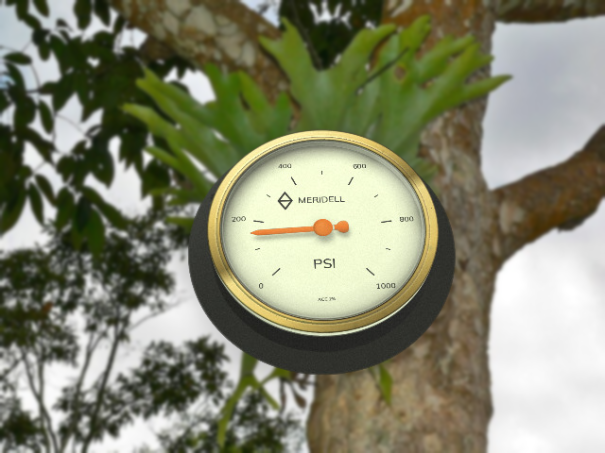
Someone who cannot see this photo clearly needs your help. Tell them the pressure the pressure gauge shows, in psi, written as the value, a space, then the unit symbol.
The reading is 150 psi
